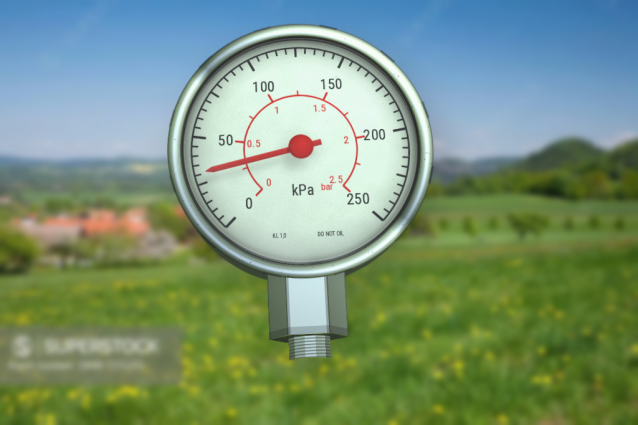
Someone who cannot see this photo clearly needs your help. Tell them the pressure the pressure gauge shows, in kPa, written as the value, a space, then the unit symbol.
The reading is 30 kPa
